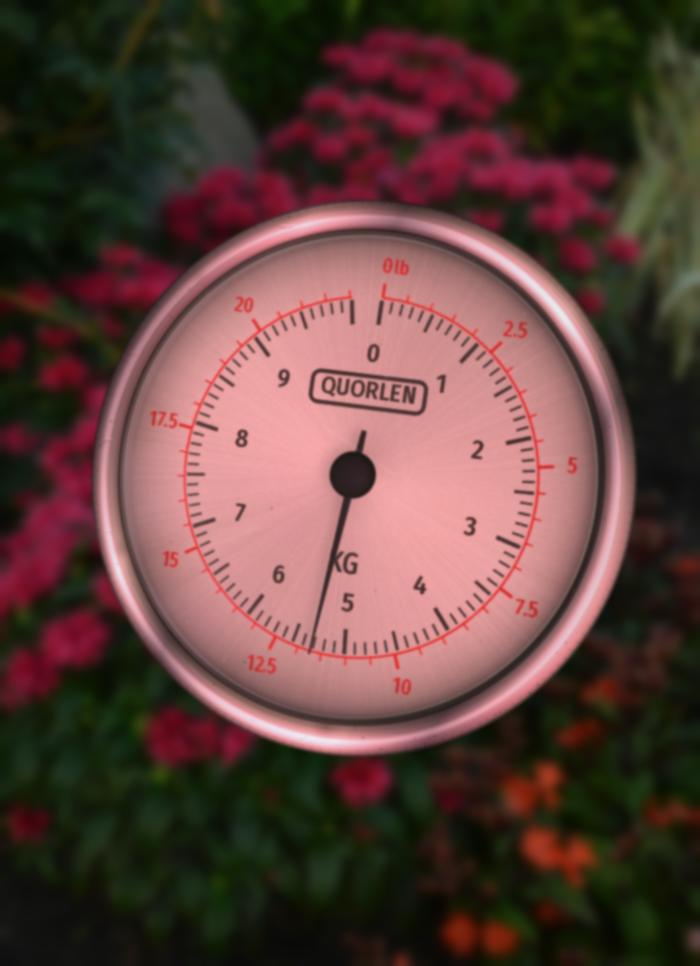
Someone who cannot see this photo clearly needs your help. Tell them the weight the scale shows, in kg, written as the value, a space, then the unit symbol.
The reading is 5.3 kg
